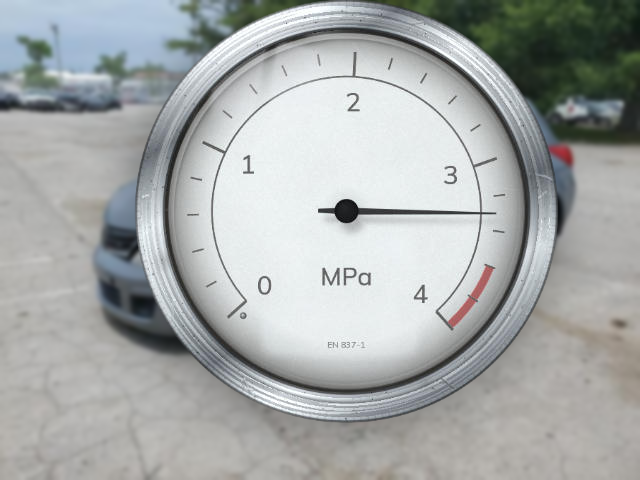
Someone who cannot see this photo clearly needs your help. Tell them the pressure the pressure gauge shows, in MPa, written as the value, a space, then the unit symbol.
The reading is 3.3 MPa
